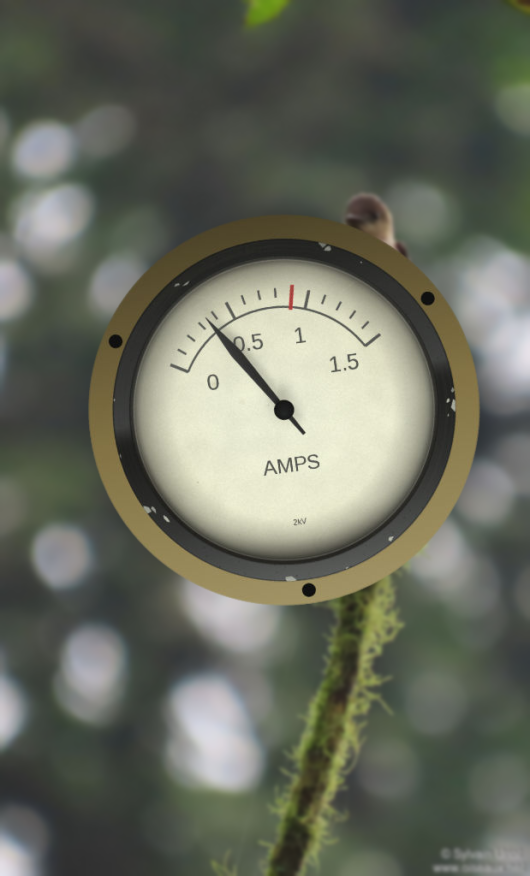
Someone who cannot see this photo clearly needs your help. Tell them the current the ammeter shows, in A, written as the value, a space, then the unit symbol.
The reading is 0.35 A
